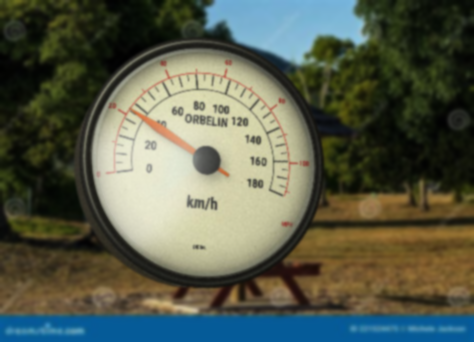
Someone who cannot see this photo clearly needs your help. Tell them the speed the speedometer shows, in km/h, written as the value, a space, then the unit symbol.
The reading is 35 km/h
